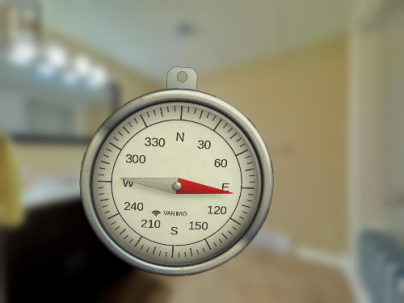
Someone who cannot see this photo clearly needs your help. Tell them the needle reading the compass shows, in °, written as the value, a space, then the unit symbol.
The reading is 95 °
